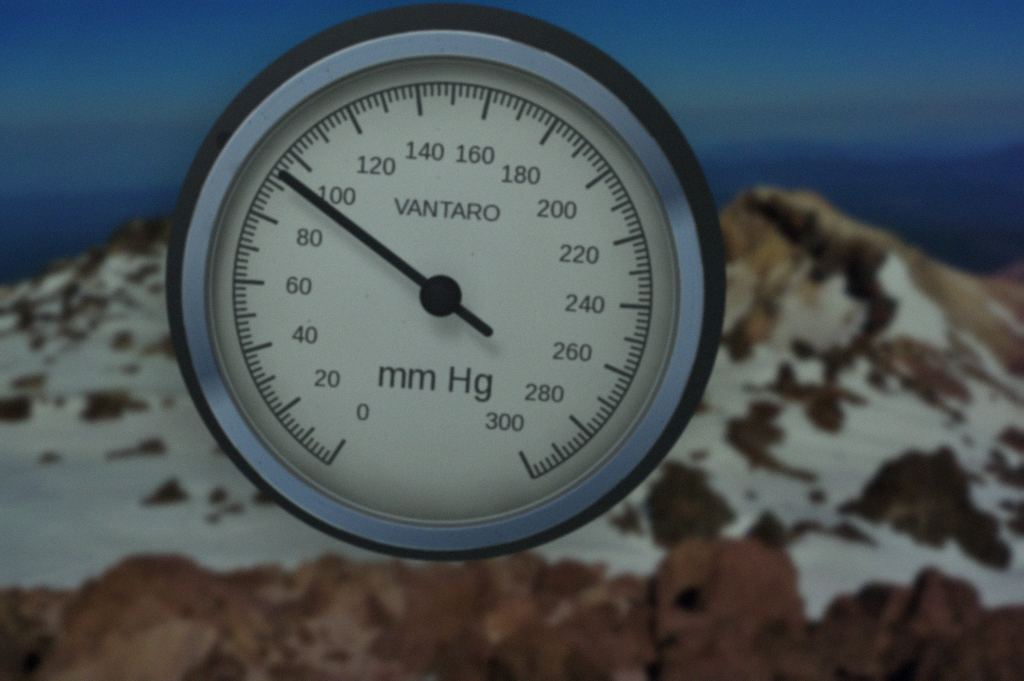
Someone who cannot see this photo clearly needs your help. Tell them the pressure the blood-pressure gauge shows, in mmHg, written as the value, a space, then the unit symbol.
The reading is 94 mmHg
